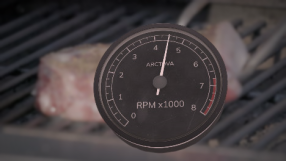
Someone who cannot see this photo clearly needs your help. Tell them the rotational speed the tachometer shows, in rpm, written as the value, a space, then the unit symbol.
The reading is 4500 rpm
